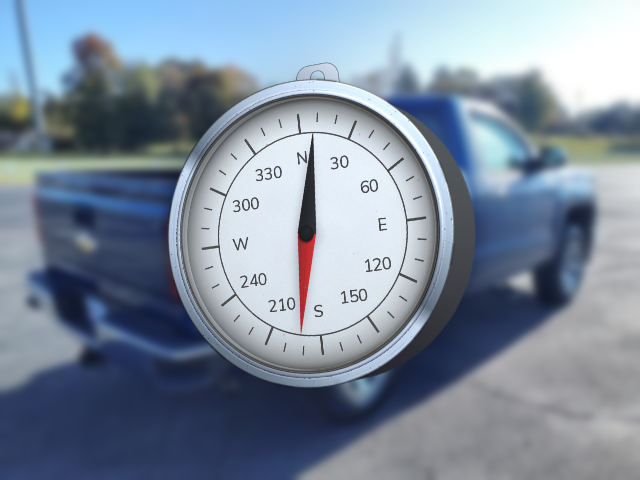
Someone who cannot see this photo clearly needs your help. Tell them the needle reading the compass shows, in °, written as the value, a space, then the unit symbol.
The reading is 190 °
